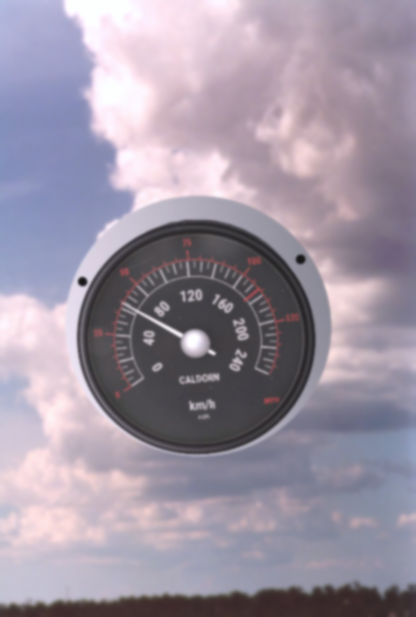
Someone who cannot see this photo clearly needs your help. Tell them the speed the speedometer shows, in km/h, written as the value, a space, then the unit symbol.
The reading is 65 km/h
